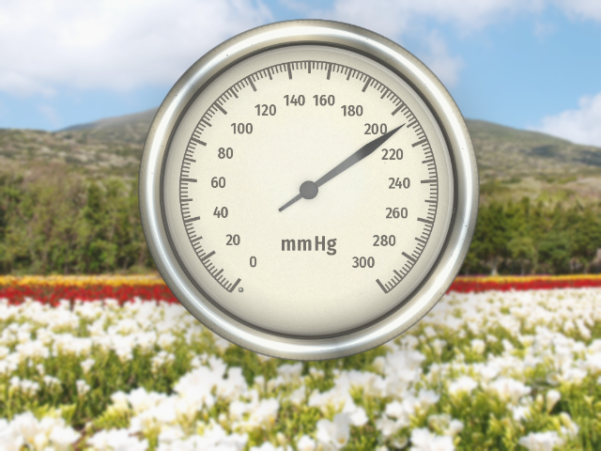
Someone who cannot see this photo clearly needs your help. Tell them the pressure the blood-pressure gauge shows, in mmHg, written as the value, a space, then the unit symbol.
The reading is 208 mmHg
